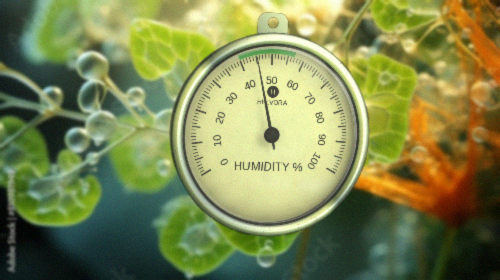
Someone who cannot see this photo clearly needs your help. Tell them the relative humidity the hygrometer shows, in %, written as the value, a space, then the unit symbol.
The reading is 45 %
